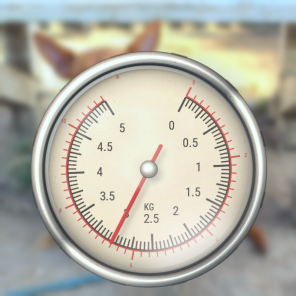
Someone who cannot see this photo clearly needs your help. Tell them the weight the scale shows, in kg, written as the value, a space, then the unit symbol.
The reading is 3 kg
